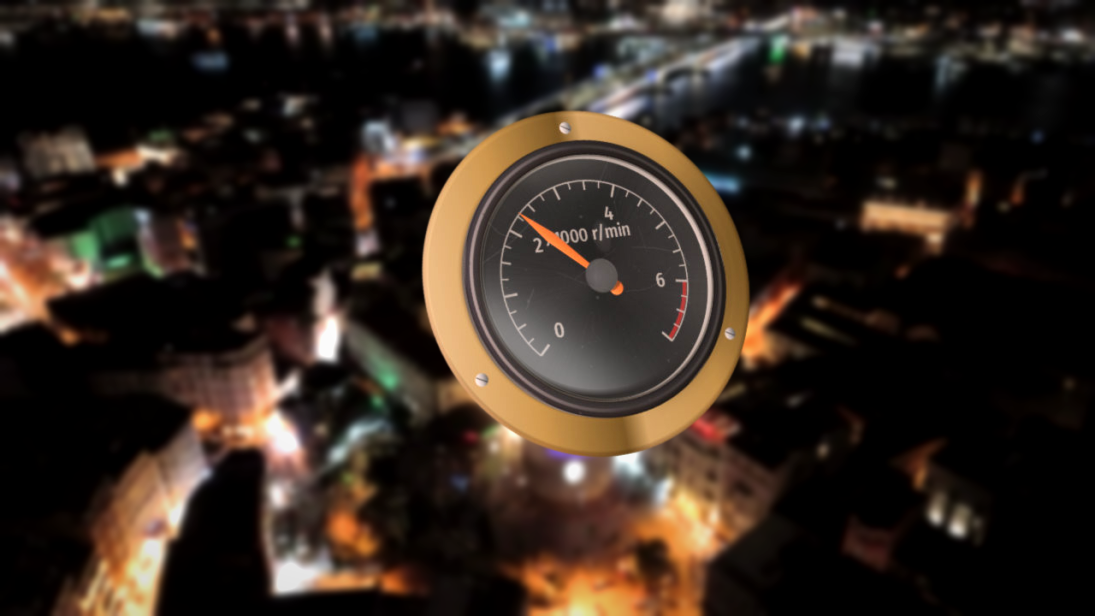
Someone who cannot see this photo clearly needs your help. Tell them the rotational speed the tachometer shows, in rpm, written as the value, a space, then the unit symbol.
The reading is 2250 rpm
